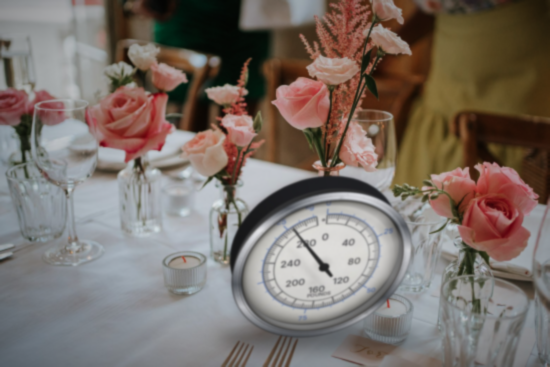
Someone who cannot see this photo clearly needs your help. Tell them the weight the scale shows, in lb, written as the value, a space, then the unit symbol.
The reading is 280 lb
